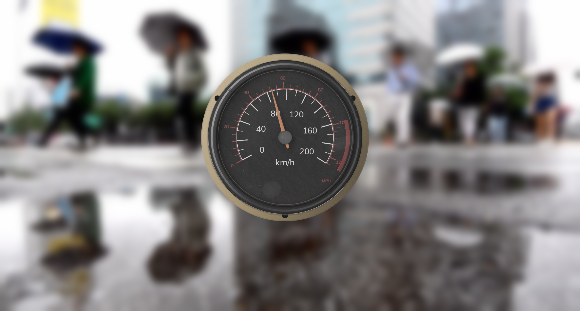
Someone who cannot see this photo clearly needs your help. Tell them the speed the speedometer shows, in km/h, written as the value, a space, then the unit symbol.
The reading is 85 km/h
